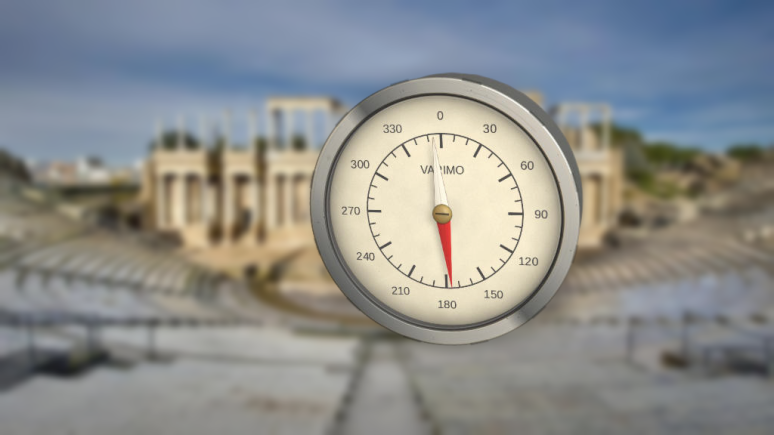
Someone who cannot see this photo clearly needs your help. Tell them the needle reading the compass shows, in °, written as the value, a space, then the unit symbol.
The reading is 175 °
